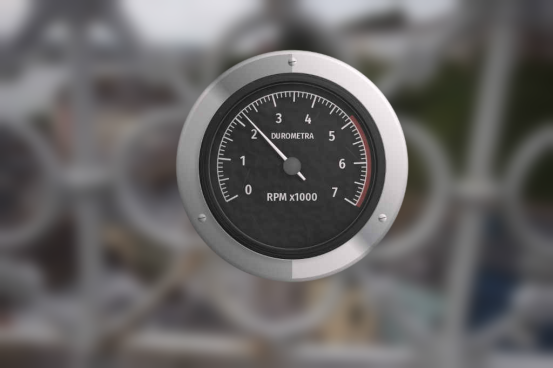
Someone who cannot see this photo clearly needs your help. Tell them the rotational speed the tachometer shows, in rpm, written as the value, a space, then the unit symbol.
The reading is 2200 rpm
